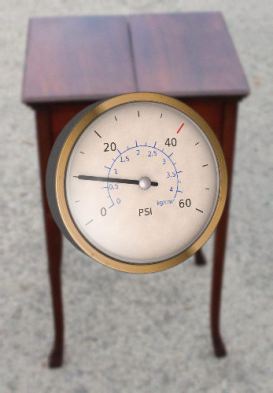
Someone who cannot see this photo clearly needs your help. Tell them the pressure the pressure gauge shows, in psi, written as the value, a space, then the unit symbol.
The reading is 10 psi
